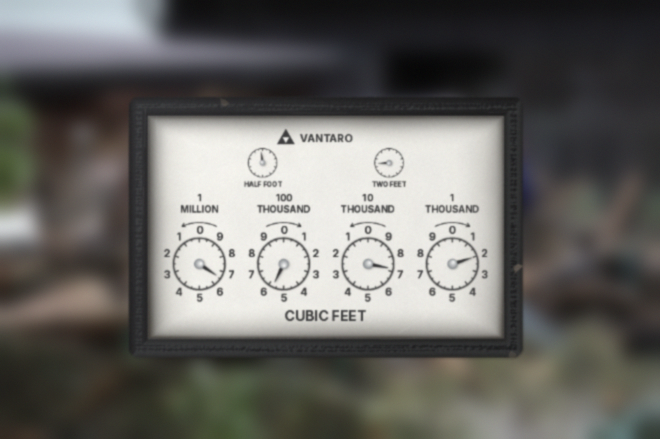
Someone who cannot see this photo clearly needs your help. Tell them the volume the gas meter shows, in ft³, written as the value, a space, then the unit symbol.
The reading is 657200 ft³
